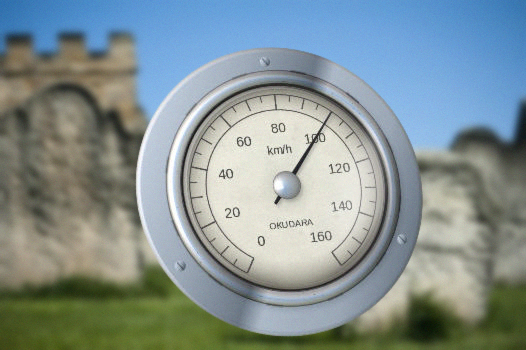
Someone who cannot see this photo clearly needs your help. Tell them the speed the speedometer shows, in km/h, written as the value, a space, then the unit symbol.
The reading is 100 km/h
